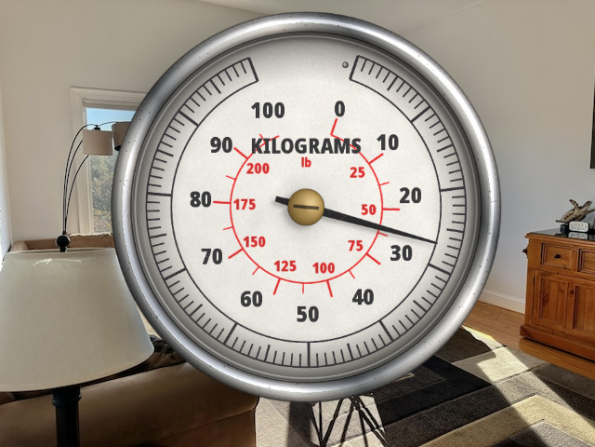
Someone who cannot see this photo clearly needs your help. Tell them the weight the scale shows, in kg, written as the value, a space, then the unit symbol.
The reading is 27 kg
